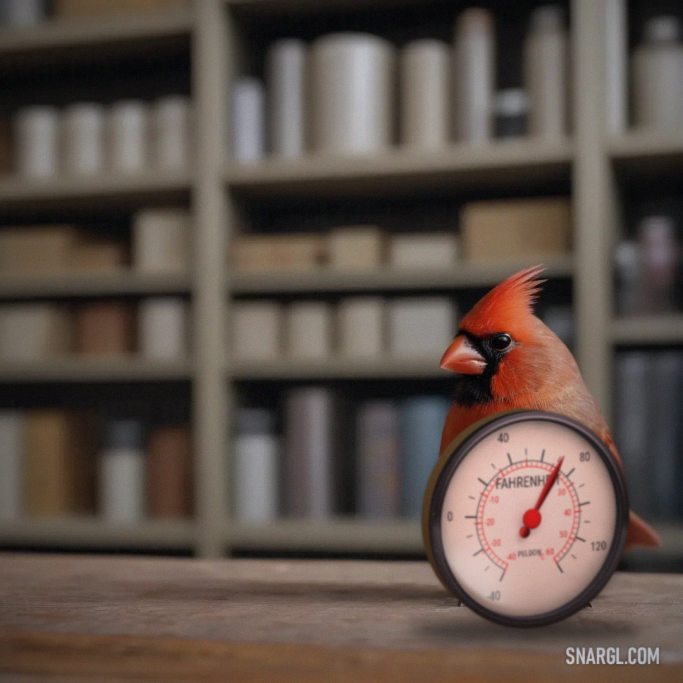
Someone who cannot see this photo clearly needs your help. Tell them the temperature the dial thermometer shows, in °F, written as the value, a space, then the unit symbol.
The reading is 70 °F
